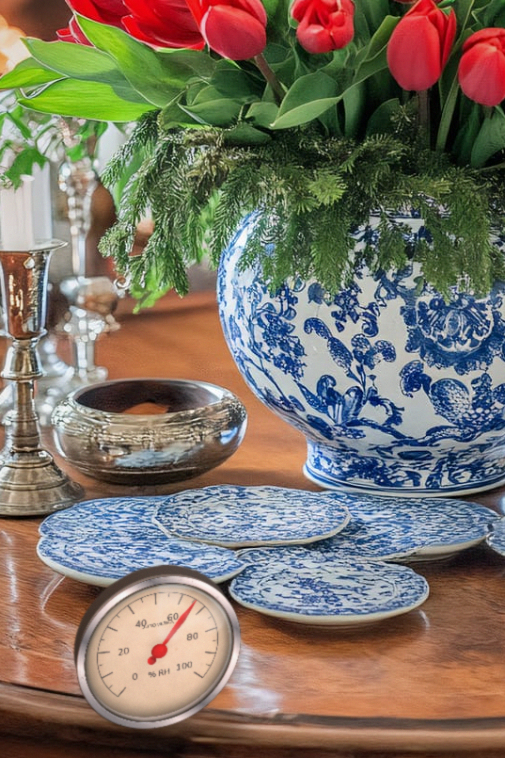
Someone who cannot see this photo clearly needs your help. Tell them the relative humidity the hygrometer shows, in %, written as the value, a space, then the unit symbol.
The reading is 65 %
